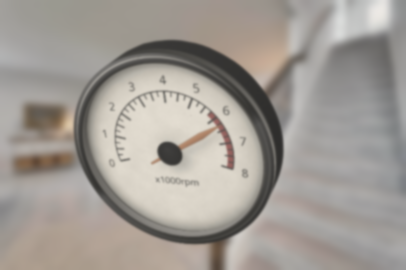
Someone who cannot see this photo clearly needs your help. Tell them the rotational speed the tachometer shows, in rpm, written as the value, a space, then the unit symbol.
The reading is 6250 rpm
